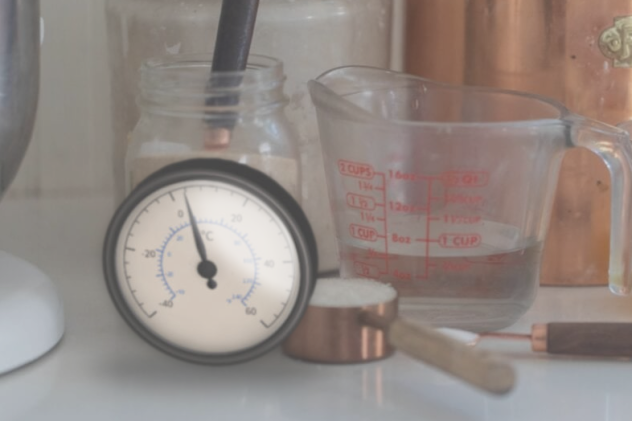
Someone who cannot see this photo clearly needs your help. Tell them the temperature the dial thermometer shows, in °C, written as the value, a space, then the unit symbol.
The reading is 4 °C
